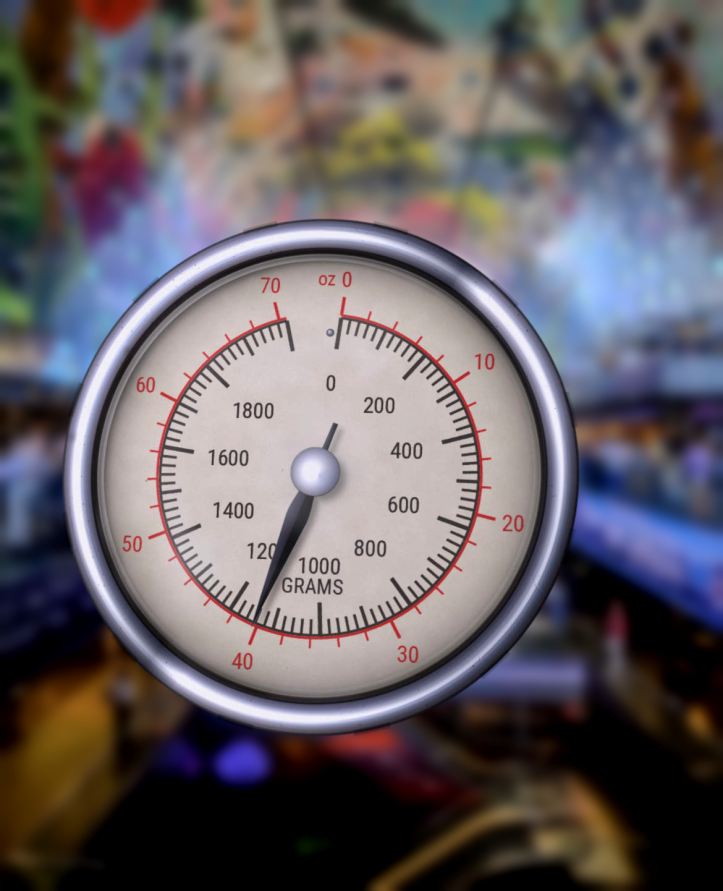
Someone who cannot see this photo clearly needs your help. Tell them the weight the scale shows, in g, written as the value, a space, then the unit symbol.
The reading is 1140 g
